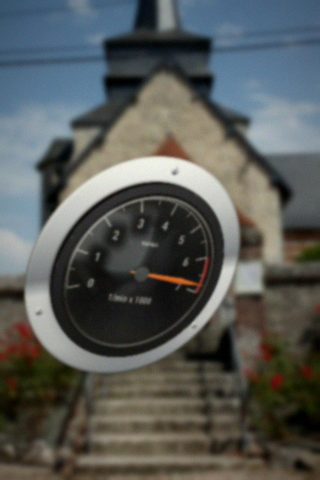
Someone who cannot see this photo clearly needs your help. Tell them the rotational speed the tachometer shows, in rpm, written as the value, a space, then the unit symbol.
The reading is 6750 rpm
